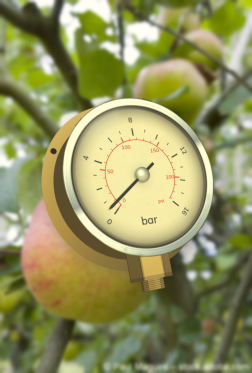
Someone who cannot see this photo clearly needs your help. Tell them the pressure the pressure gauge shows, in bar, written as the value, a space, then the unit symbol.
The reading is 0.5 bar
